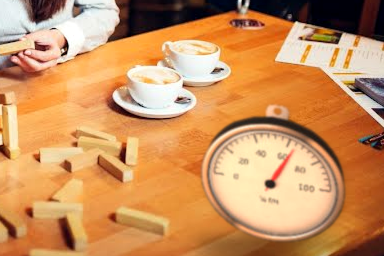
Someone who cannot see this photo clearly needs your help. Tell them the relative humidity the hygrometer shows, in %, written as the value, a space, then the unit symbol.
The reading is 64 %
